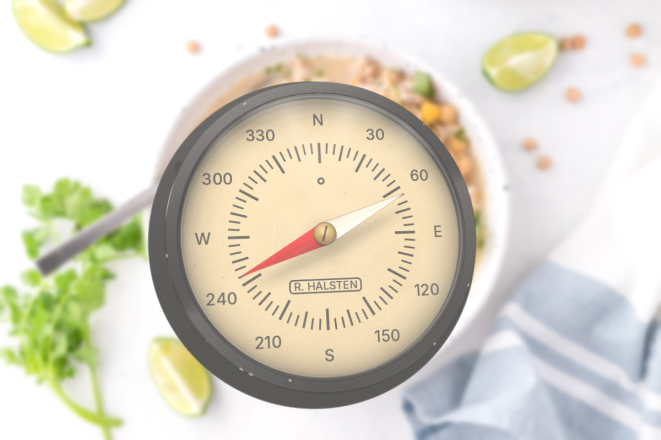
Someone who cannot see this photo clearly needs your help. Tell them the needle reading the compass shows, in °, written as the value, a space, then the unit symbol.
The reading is 245 °
